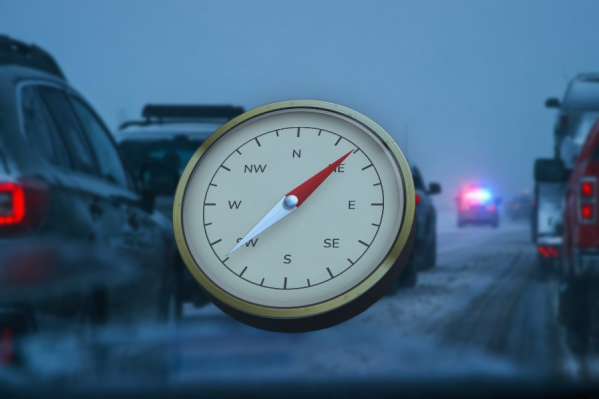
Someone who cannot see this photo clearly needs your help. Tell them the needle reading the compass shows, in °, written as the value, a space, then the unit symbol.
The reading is 45 °
